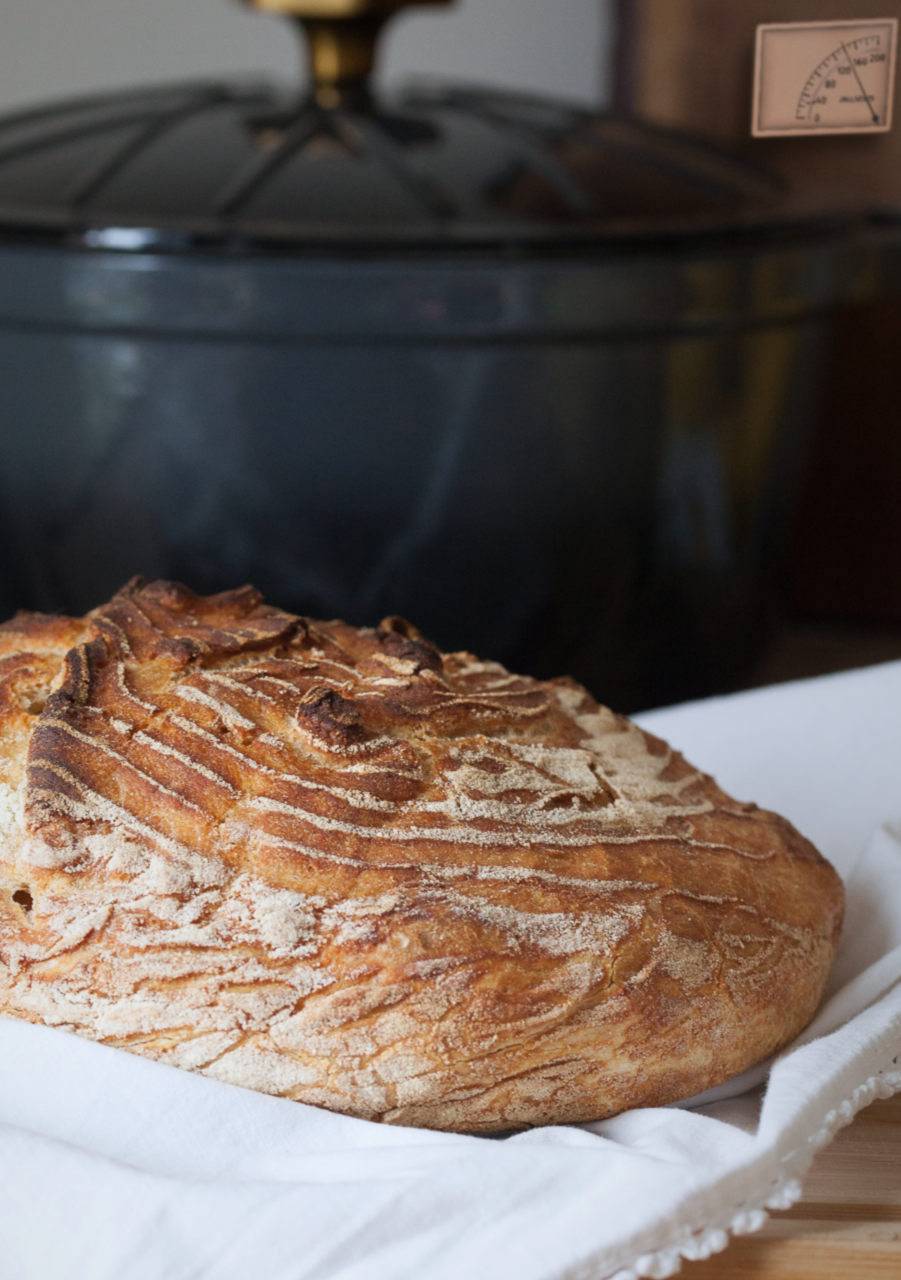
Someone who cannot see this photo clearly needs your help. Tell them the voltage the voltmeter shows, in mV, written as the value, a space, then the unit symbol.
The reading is 140 mV
